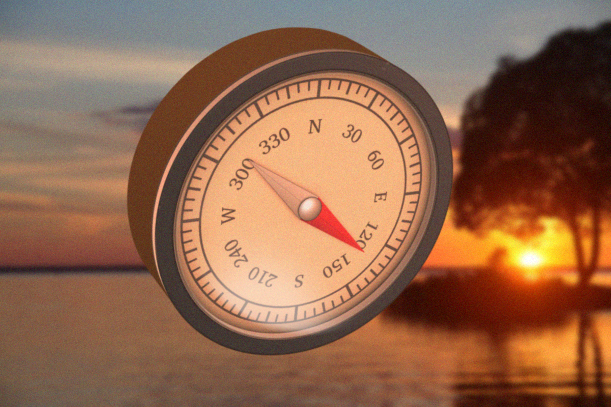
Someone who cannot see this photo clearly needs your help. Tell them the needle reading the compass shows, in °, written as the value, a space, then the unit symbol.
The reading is 130 °
